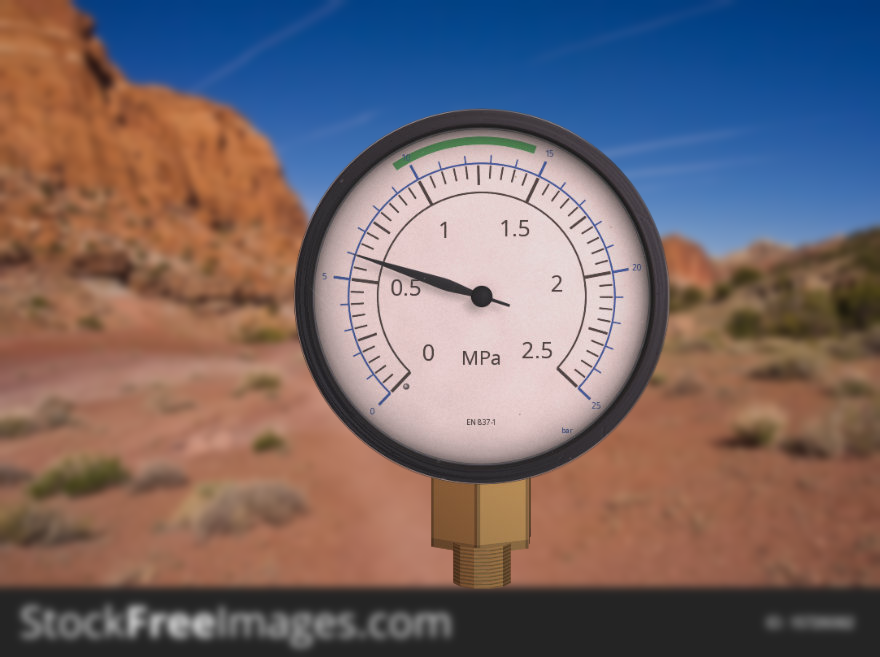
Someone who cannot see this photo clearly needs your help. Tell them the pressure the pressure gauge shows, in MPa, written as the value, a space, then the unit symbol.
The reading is 0.6 MPa
